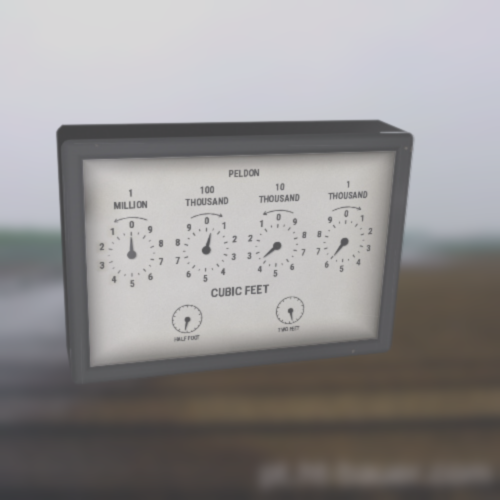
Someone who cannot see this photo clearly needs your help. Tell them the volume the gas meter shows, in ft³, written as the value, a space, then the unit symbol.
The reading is 3600 ft³
